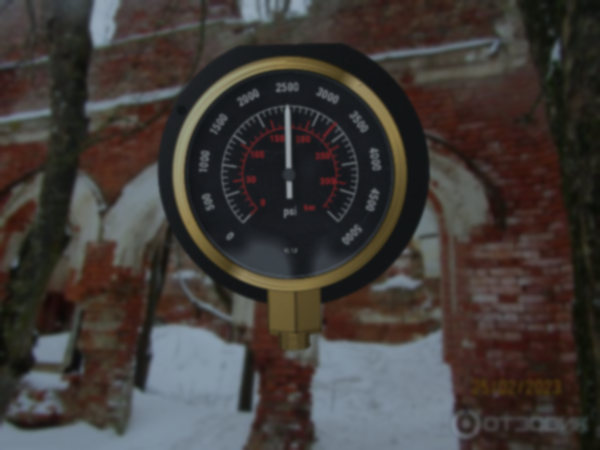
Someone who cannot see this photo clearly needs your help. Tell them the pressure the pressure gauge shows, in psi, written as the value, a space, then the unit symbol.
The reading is 2500 psi
